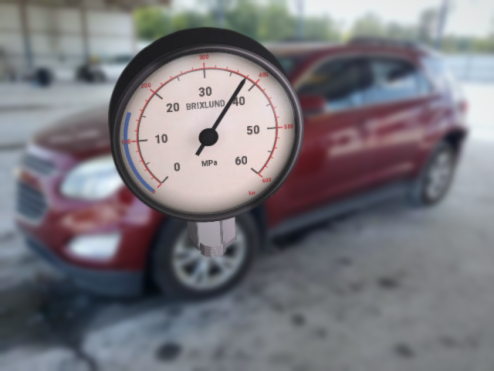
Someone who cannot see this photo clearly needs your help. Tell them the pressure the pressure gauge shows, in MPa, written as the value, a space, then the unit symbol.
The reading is 37.5 MPa
